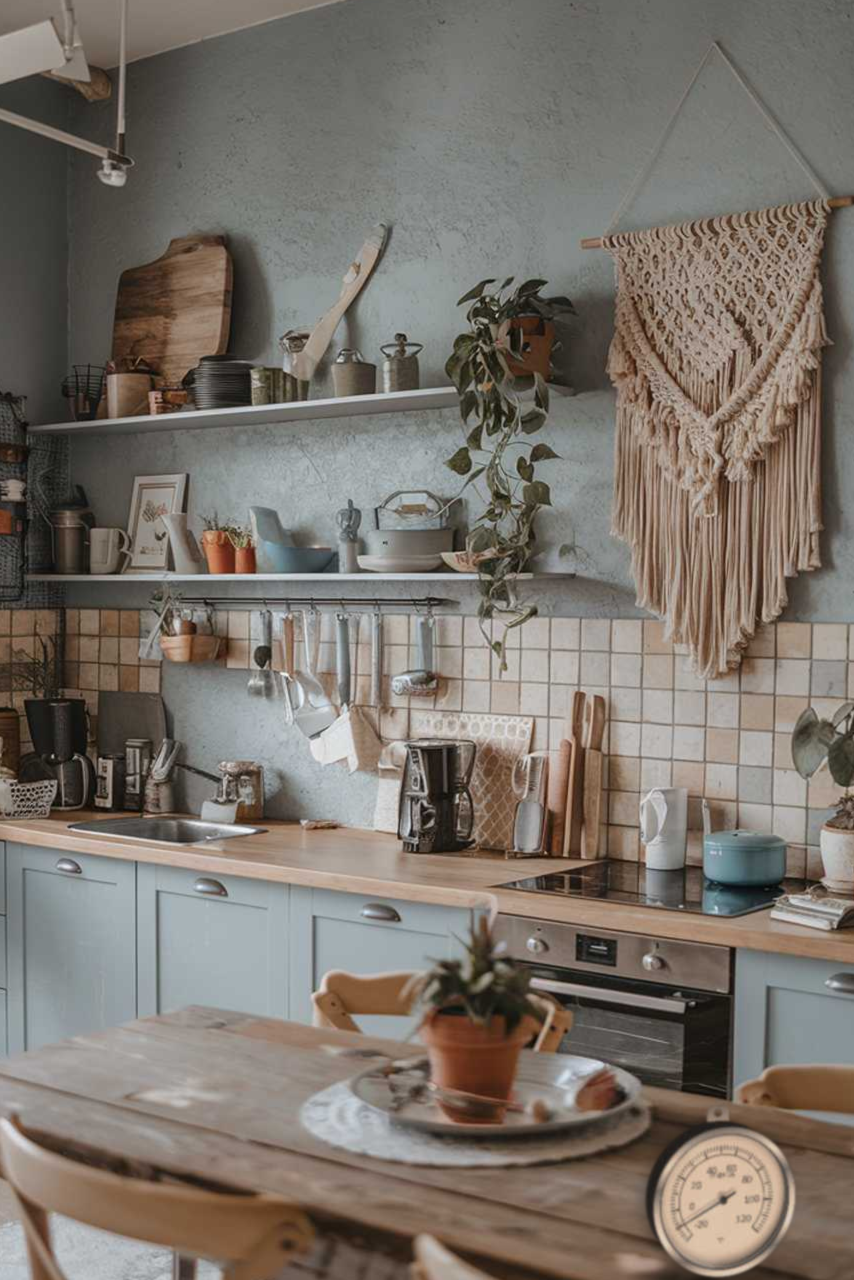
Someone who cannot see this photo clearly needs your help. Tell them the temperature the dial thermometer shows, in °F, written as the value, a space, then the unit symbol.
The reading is -10 °F
